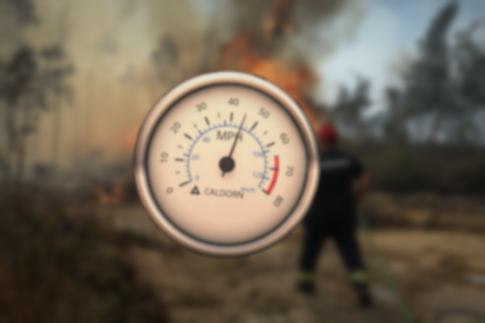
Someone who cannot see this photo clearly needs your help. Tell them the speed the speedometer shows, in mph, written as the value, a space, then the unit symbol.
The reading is 45 mph
